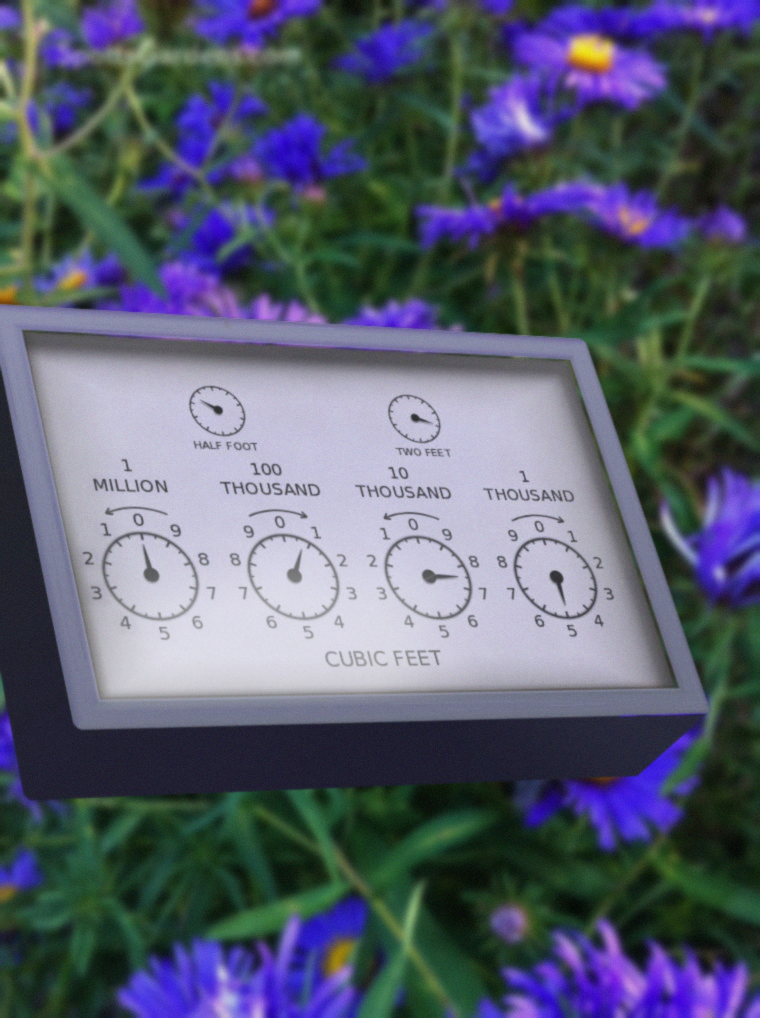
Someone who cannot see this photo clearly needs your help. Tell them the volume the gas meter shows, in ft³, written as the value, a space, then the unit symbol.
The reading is 7500 ft³
